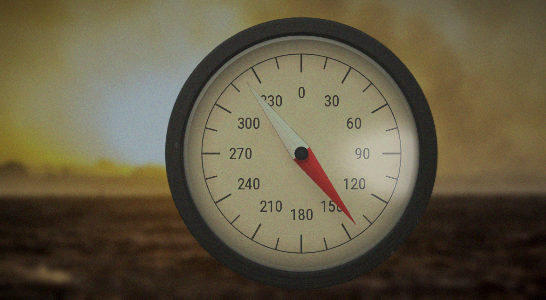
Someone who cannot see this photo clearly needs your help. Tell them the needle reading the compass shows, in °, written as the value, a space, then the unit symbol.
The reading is 142.5 °
